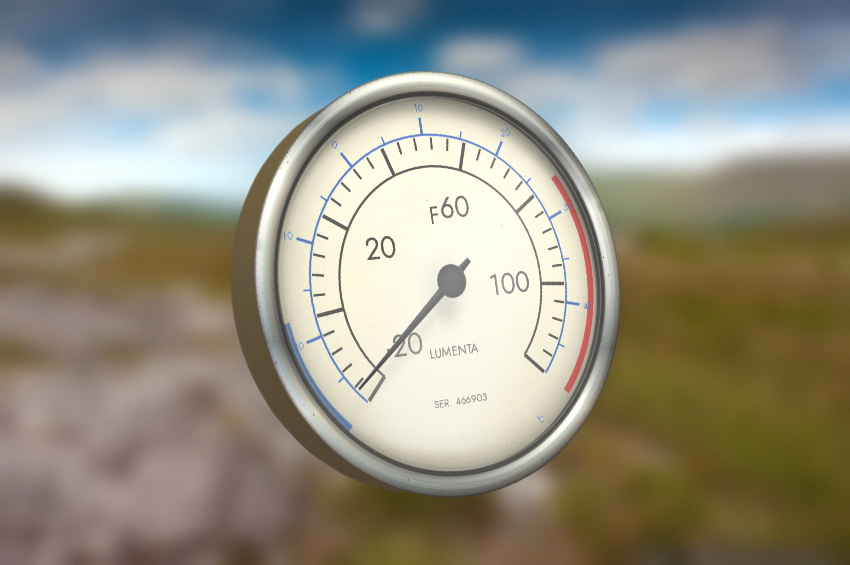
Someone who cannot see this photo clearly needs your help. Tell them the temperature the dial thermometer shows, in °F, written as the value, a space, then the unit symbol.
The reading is -16 °F
